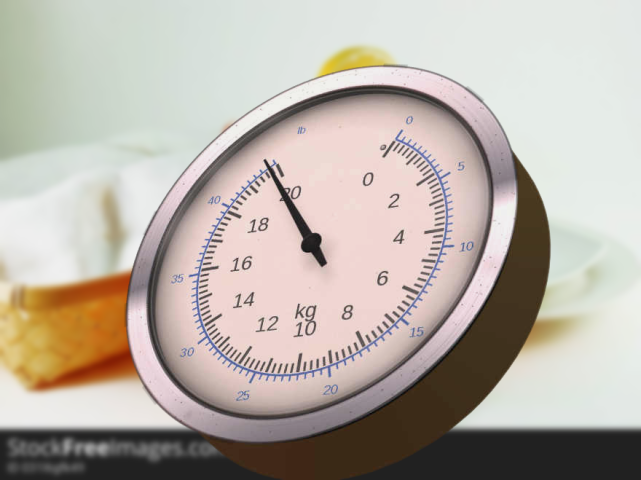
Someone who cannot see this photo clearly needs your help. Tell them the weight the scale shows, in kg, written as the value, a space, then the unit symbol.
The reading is 19.8 kg
